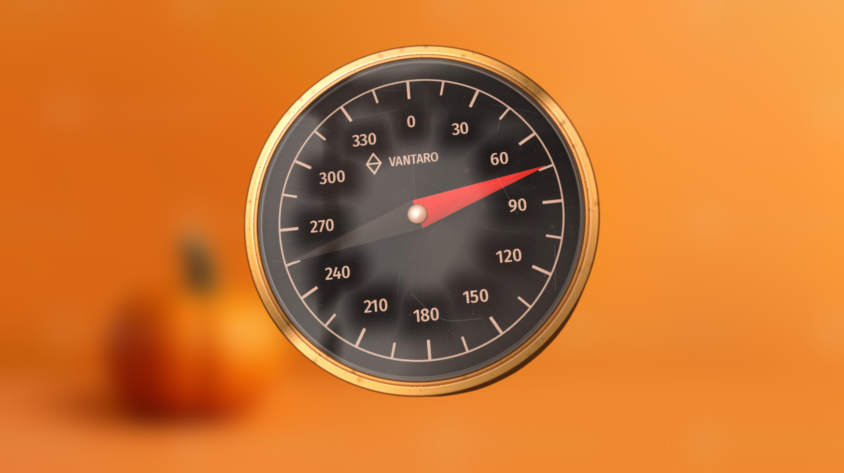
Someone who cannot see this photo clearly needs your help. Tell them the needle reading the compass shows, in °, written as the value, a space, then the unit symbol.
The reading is 75 °
